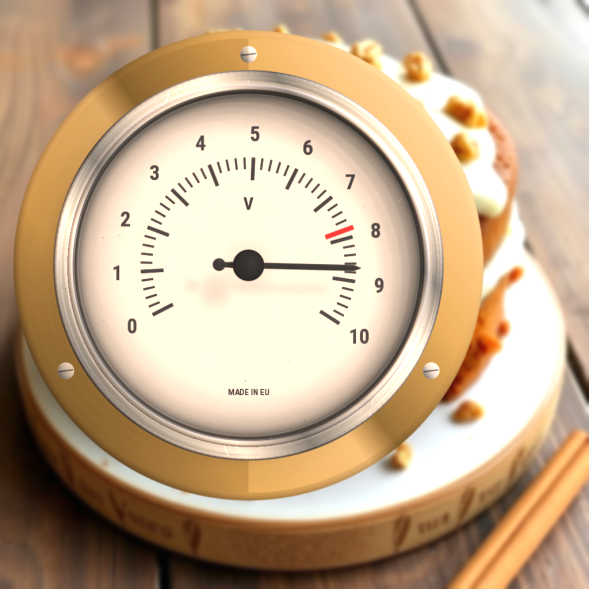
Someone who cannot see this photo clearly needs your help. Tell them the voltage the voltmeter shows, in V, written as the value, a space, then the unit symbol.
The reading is 8.7 V
